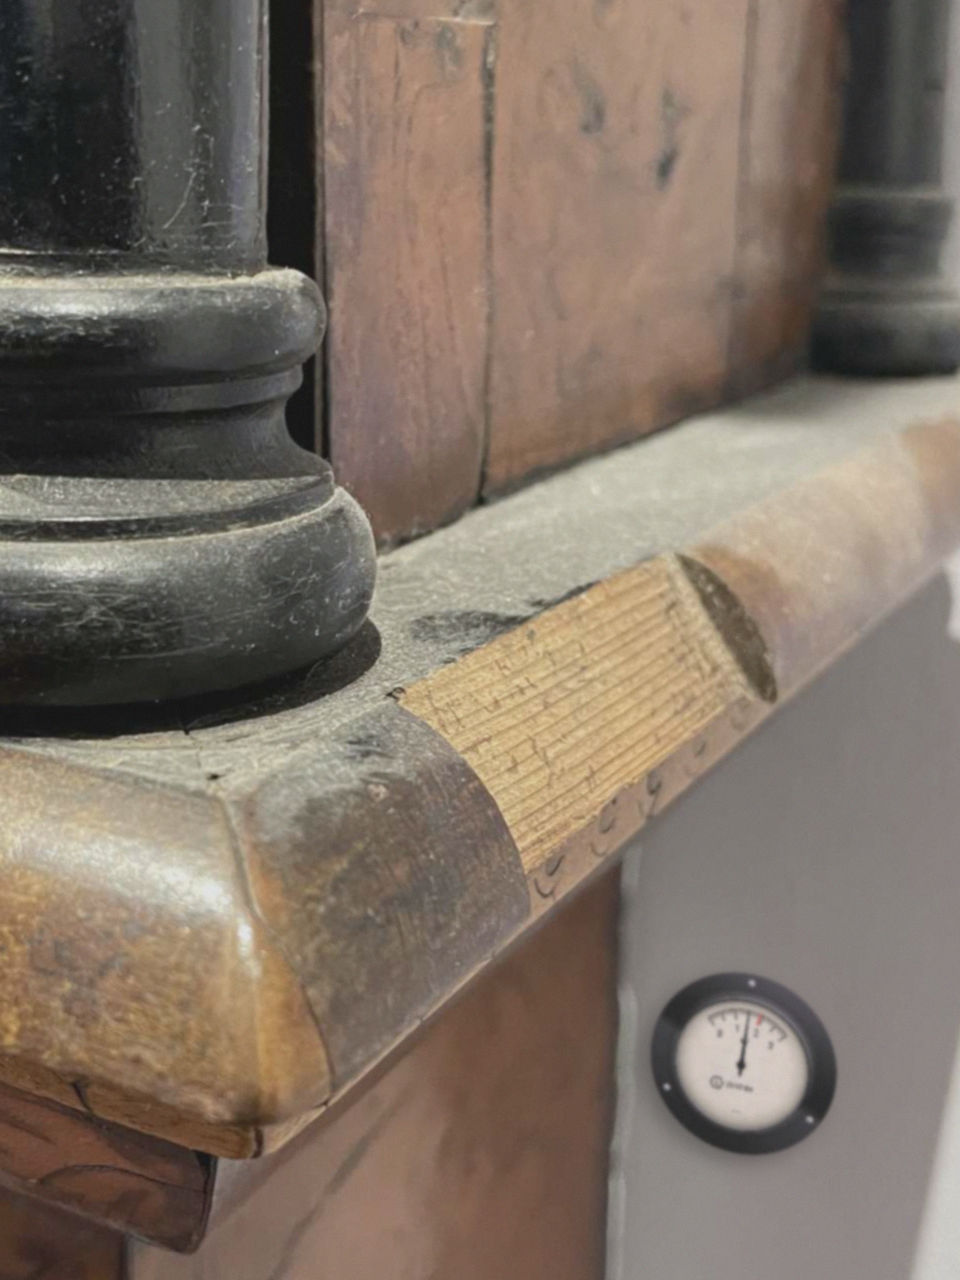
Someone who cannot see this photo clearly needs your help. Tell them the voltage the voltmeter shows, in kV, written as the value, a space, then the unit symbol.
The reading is 1.5 kV
